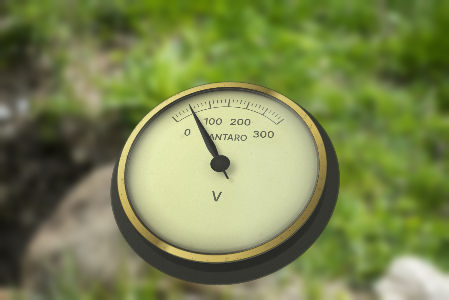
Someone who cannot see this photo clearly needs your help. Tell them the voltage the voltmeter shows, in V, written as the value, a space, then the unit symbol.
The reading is 50 V
